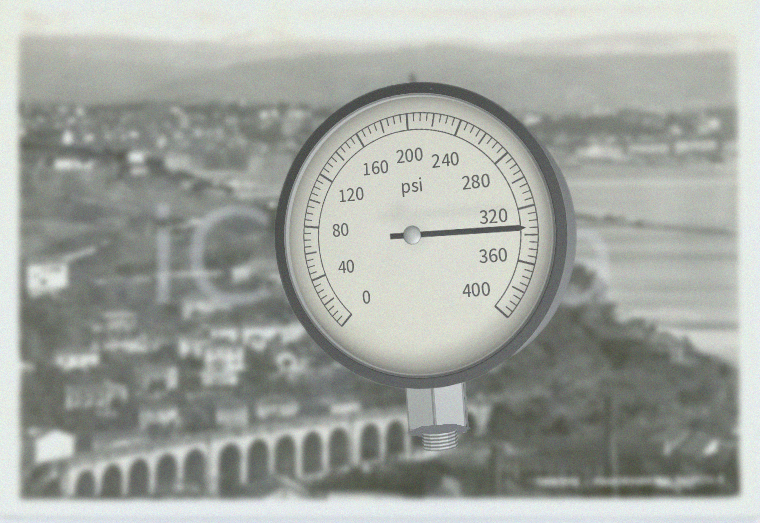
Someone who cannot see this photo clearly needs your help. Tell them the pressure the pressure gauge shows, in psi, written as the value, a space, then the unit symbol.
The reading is 335 psi
